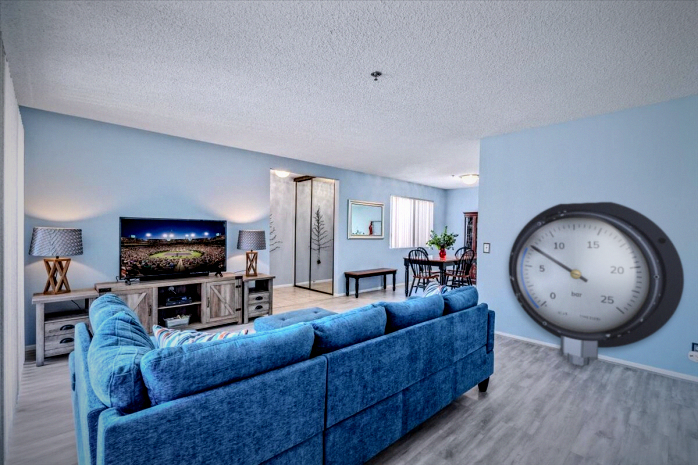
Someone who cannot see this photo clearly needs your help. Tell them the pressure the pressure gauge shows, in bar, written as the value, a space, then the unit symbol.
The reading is 7.5 bar
